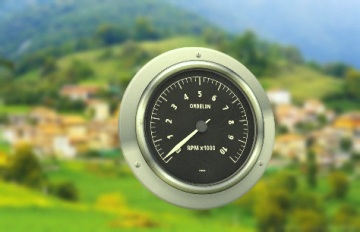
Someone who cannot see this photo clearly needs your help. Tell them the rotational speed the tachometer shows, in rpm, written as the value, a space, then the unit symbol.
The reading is 200 rpm
